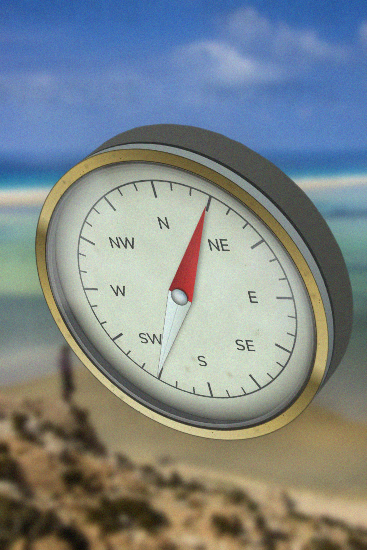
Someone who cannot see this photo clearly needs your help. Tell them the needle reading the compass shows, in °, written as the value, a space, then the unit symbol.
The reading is 30 °
